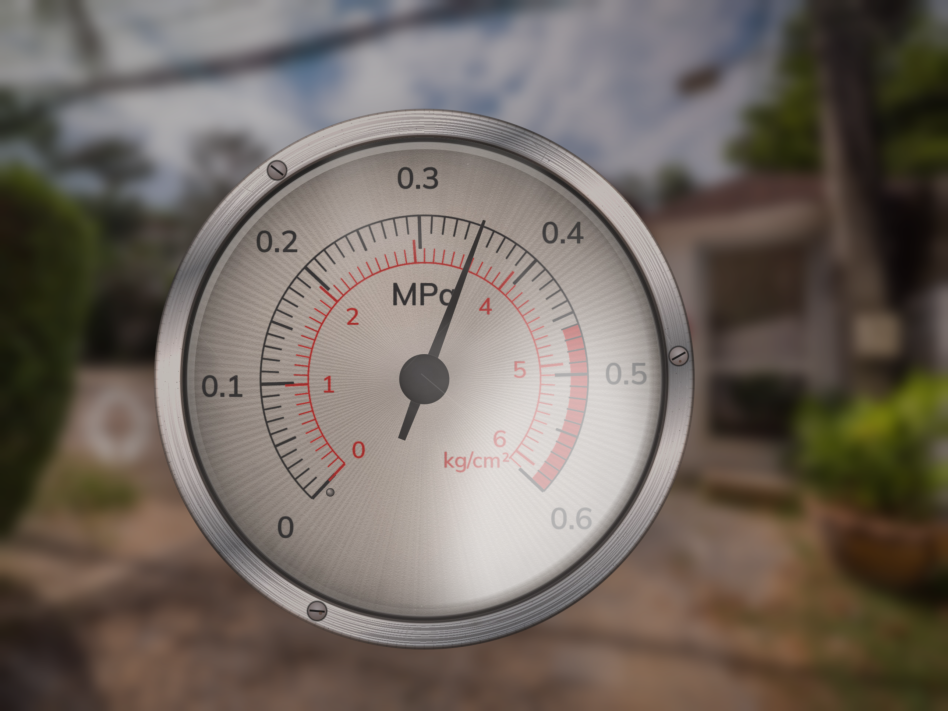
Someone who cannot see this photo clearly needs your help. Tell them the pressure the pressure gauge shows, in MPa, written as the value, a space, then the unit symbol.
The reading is 0.35 MPa
